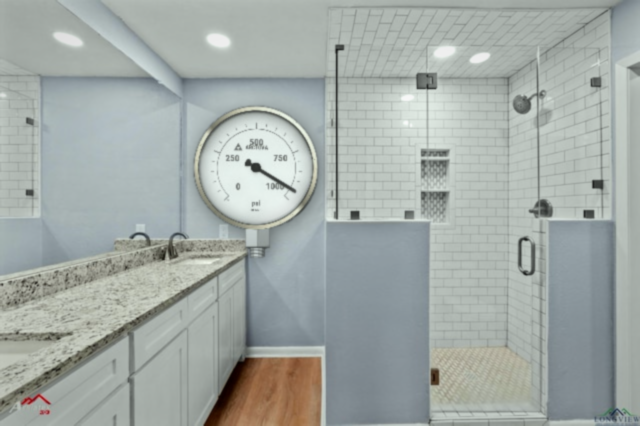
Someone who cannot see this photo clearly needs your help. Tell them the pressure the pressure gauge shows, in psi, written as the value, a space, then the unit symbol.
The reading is 950 psi
